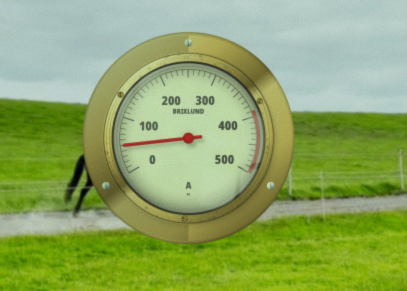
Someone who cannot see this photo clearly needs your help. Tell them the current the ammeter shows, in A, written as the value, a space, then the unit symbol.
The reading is 50 A
